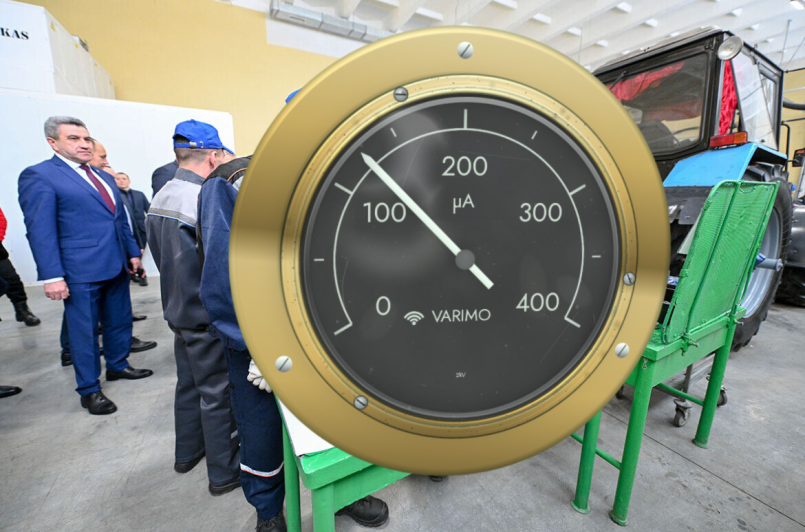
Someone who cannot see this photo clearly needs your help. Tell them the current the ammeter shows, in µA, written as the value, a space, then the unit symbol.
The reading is 125 µA
